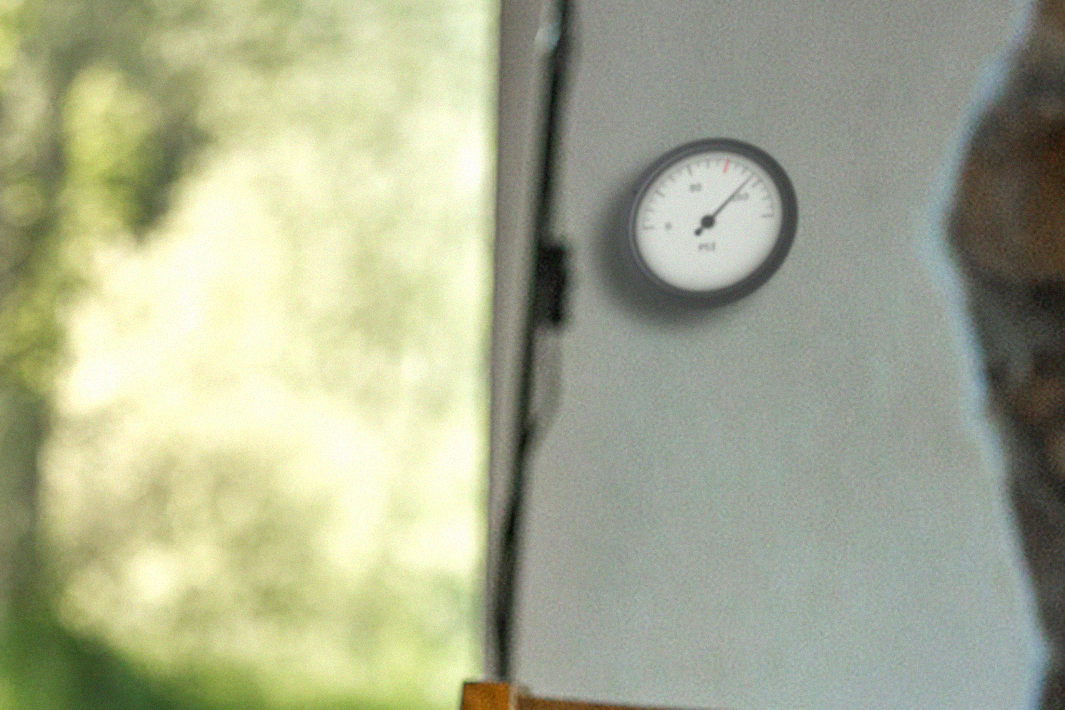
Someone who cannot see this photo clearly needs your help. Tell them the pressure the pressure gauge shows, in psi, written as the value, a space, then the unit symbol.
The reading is 150 psi
